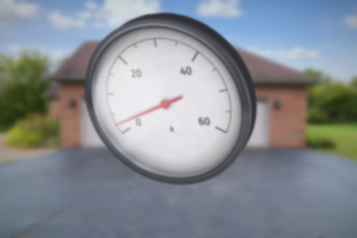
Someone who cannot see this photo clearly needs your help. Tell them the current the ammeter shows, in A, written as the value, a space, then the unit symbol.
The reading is 2.5 A
